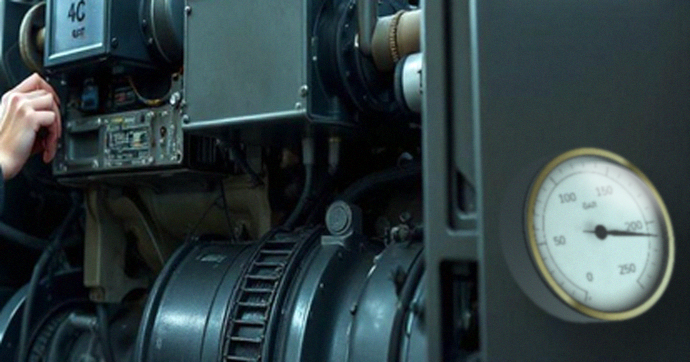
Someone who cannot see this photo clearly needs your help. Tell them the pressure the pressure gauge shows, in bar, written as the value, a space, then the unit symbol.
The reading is 210 bar
